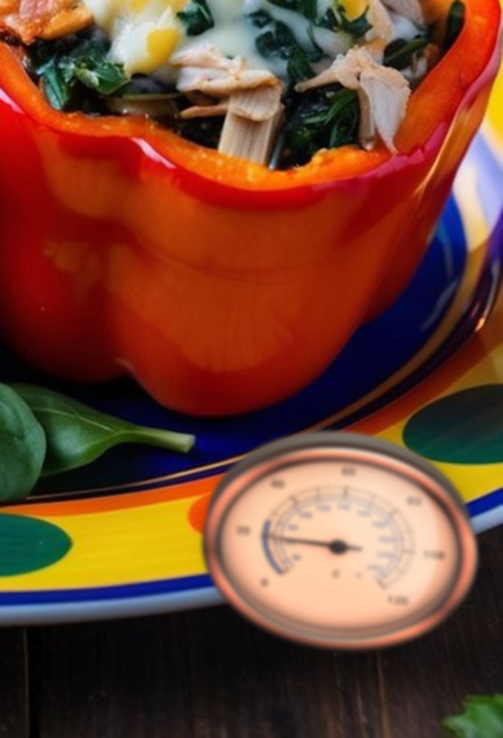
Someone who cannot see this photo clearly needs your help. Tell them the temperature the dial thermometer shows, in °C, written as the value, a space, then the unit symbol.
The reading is 20 °C
